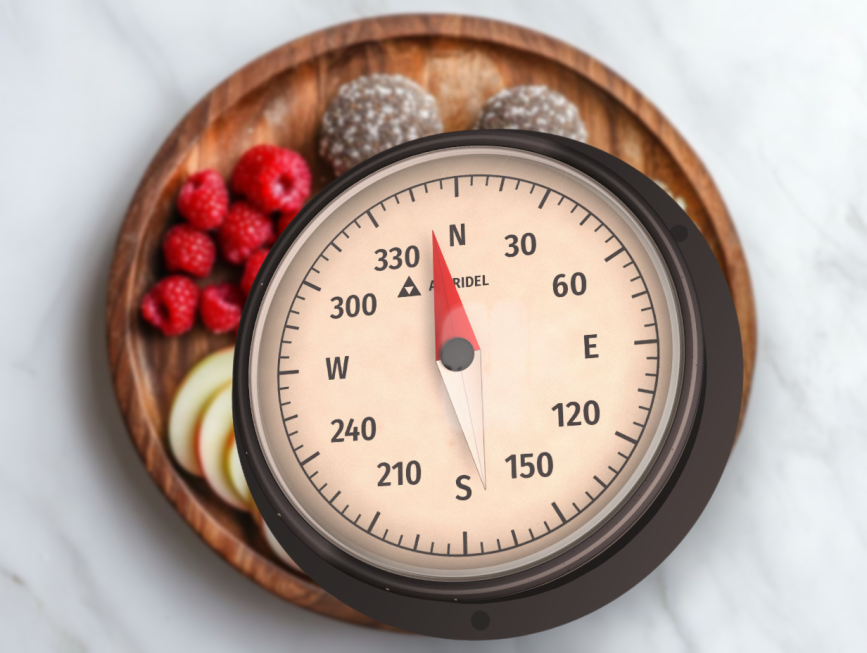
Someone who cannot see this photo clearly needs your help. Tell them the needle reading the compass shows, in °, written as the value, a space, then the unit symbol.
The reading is 350 °
